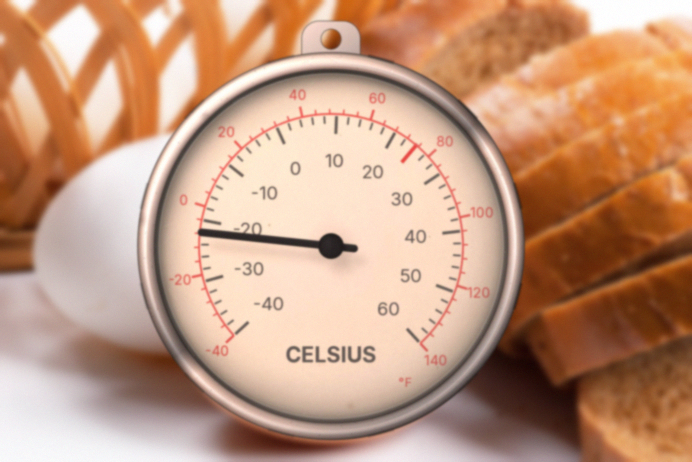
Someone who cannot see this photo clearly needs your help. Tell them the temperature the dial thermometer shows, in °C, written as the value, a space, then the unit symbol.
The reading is -22 °C
